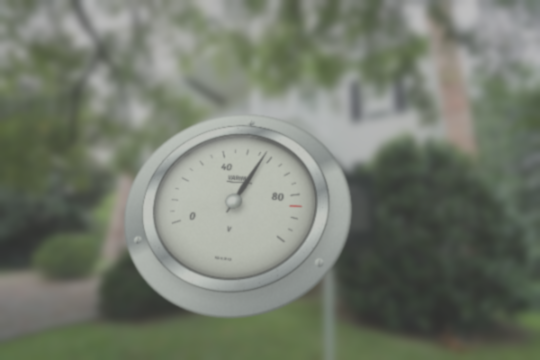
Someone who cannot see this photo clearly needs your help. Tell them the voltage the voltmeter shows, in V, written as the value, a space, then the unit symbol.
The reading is 57.5 V
